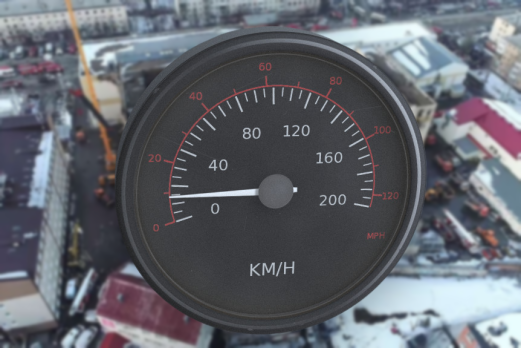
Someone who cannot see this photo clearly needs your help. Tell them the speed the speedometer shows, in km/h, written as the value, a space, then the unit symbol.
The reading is 15 km/h
